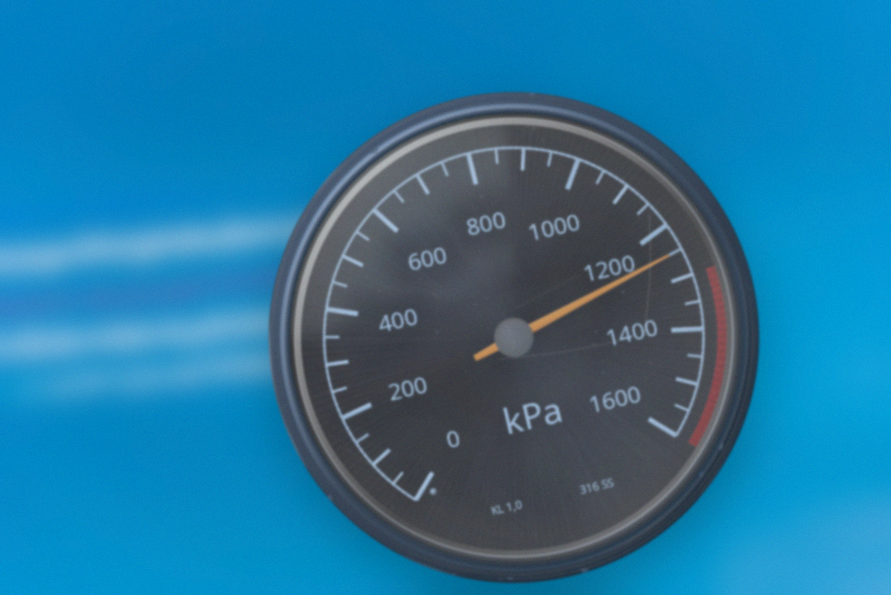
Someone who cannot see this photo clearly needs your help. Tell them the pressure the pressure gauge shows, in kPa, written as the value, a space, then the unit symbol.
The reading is 1250 kPa
